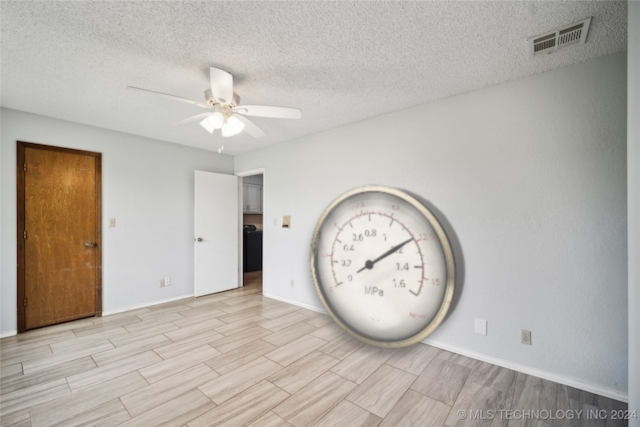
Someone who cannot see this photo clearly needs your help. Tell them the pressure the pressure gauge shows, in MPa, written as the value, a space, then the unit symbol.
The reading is 1.2 MPa
